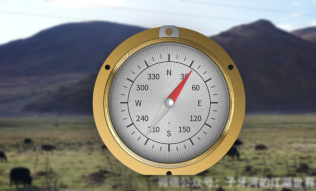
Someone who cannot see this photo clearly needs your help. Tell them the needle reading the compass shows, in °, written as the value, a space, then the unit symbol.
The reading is 35 °
